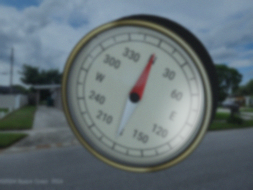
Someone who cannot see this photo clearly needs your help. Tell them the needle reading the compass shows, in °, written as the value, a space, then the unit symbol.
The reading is 0 °
